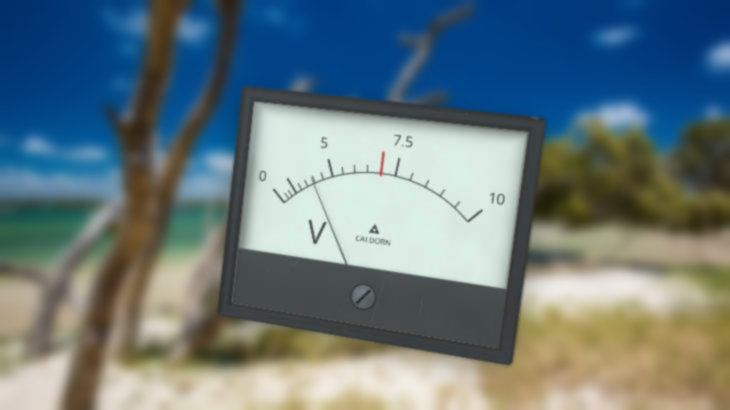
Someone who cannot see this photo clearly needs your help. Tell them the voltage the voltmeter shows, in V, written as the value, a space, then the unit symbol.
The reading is 4 V
